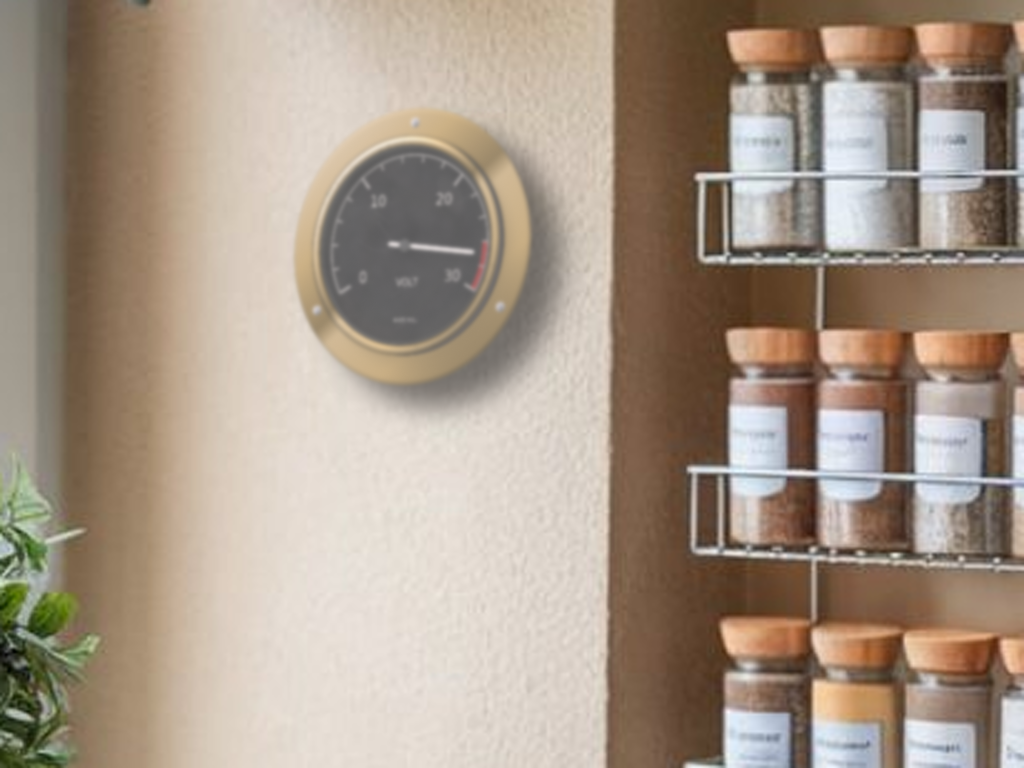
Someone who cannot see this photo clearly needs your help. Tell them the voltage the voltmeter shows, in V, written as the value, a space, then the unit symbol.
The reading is 27 V
